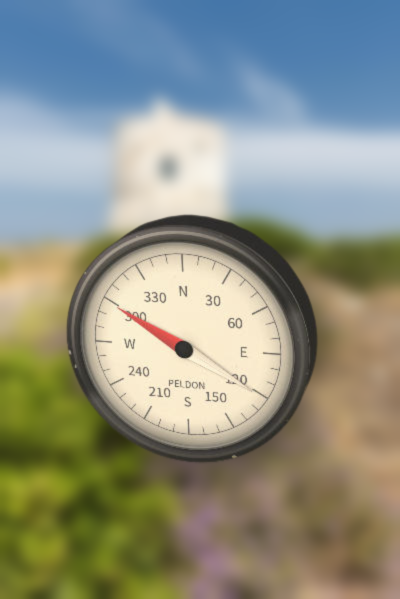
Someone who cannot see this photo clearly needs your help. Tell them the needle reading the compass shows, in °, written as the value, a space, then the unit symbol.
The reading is 300 °
